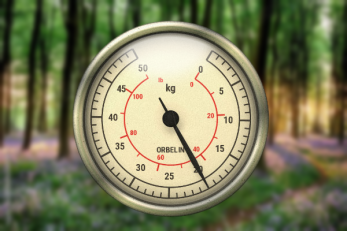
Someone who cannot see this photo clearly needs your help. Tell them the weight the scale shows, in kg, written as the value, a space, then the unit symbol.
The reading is 20 kg
